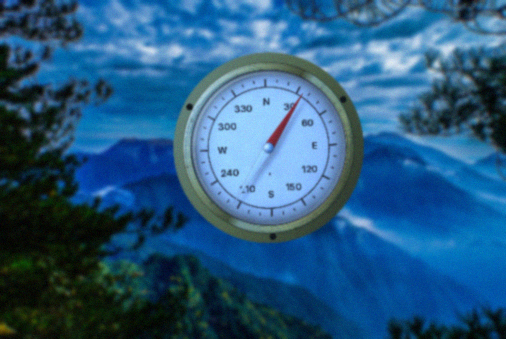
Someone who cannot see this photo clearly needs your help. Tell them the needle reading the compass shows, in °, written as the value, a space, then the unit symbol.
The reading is 35 °
